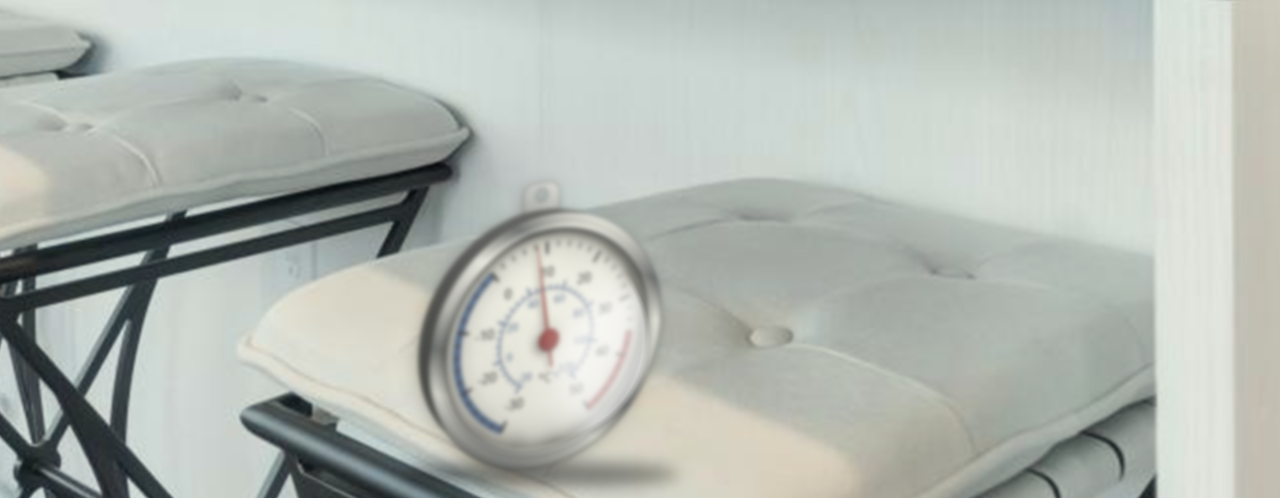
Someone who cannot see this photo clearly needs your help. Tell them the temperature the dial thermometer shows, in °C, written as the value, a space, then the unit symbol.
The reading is 8 °C
